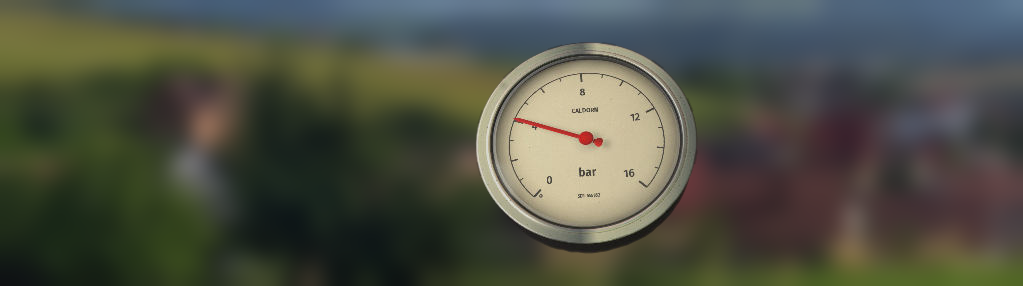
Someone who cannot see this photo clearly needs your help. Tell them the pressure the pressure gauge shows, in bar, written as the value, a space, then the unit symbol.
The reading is 4 bar
